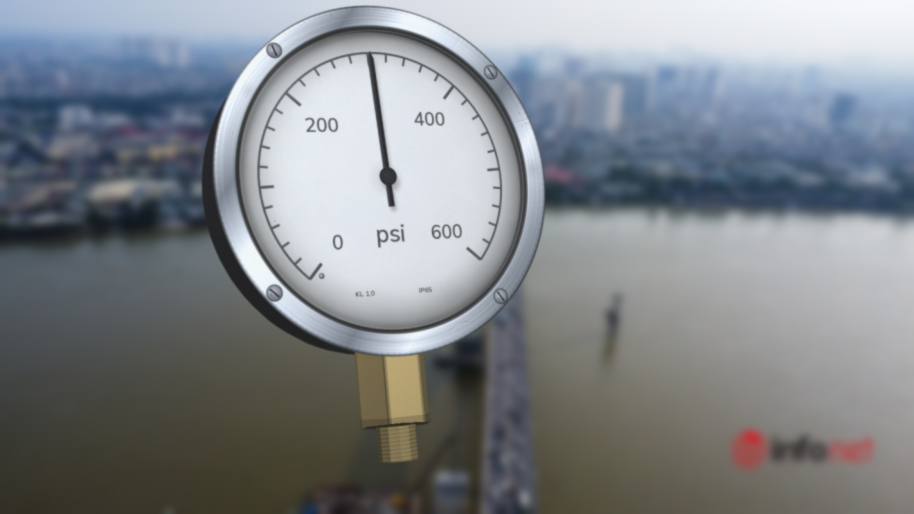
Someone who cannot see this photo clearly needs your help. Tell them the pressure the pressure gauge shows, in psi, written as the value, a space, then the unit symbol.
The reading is 300 psi
